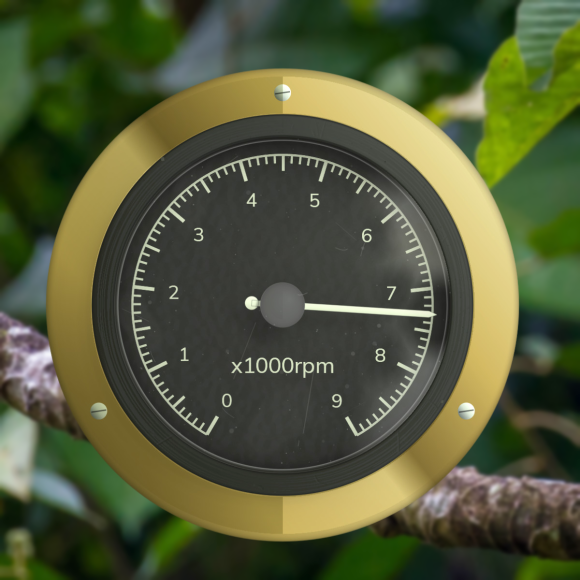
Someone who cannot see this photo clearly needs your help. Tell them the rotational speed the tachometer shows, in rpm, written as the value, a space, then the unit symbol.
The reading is 7300 rpm
